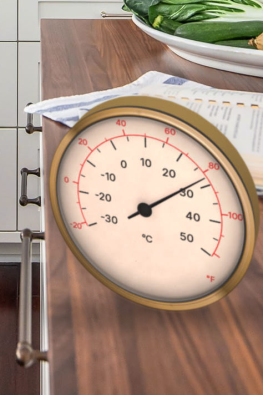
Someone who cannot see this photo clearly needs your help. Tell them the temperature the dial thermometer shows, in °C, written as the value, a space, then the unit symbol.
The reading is 27.5 °C
